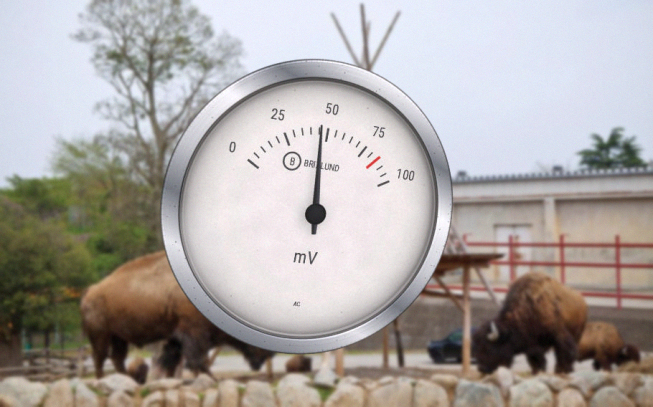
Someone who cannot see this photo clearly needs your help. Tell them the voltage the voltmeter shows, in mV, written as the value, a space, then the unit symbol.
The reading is 45 mV
